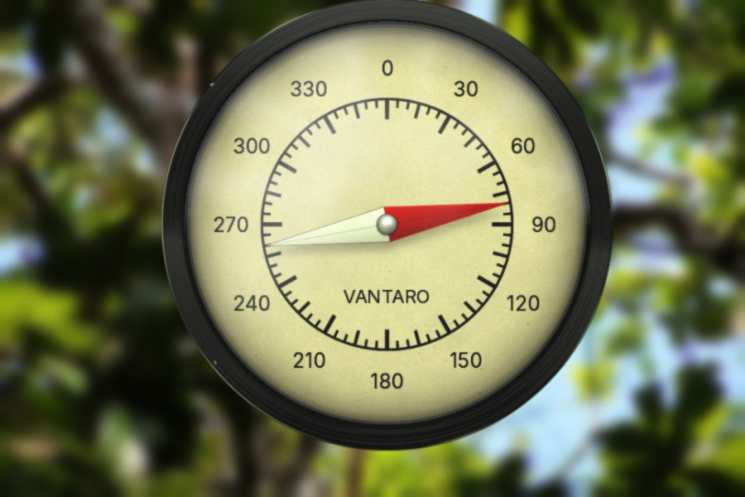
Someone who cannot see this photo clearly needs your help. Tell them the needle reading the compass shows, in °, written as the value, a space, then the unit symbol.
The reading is 80 °
